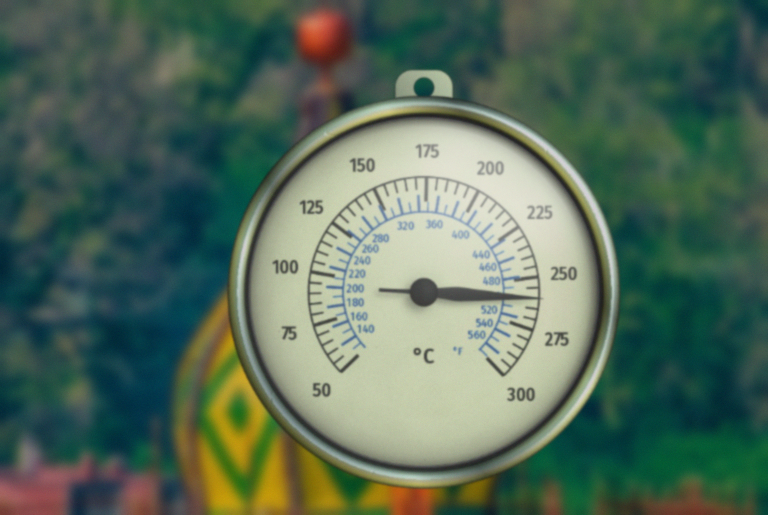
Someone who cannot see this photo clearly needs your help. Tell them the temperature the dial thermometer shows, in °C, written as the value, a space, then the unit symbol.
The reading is 260 °C
